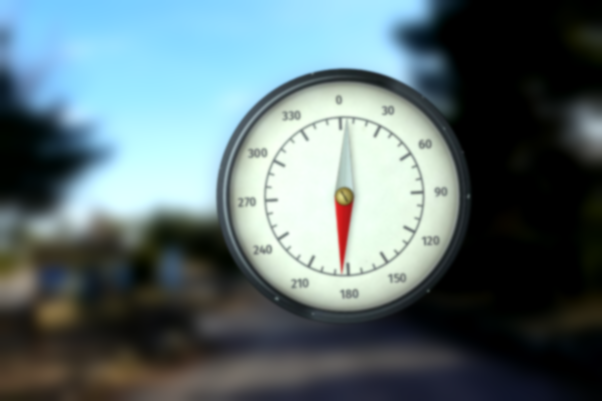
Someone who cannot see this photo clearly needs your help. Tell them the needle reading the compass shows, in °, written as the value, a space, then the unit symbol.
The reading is 185 °
